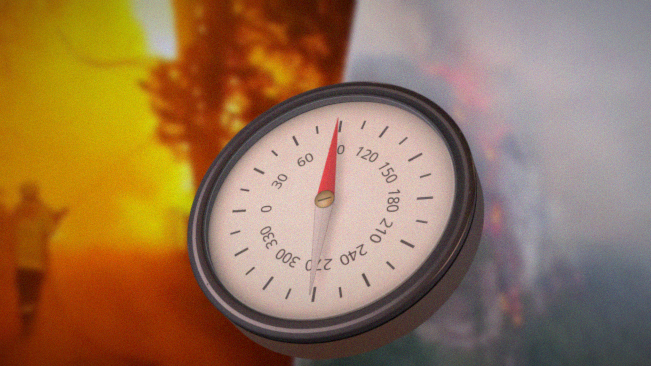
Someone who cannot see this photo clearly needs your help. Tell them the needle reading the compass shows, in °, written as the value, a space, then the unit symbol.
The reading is 90 °
